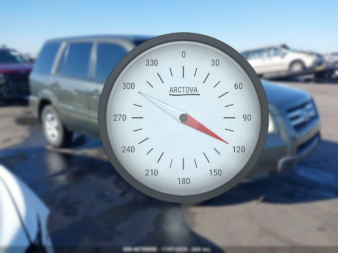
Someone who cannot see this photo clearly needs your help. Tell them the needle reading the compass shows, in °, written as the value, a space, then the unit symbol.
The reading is 120 °
